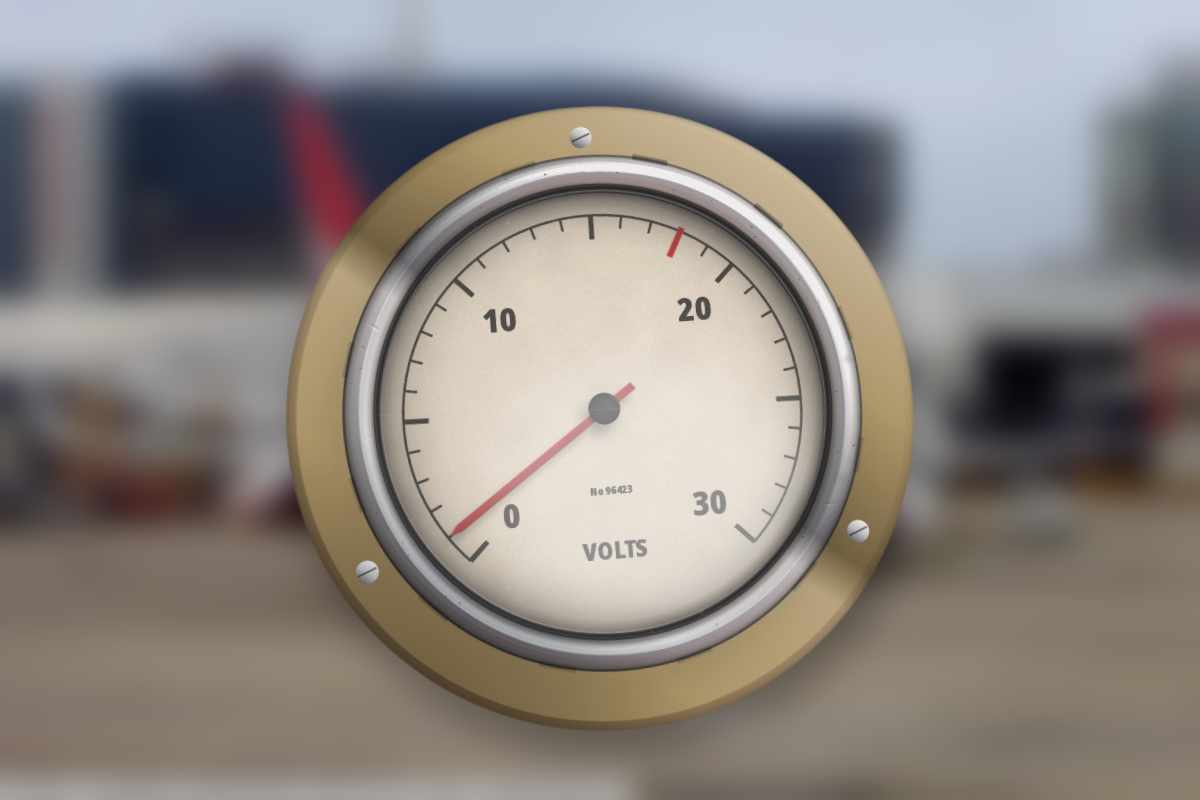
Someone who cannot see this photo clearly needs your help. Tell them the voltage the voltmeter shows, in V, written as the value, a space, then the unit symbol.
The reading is 1 V
